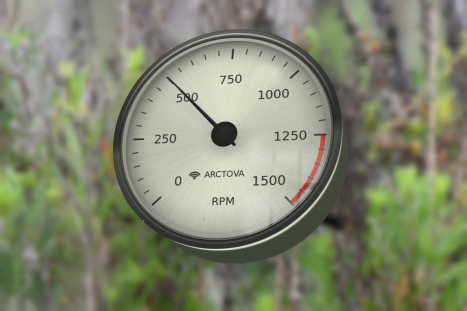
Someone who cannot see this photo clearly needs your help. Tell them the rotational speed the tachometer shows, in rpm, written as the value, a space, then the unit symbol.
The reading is 500 rpm
